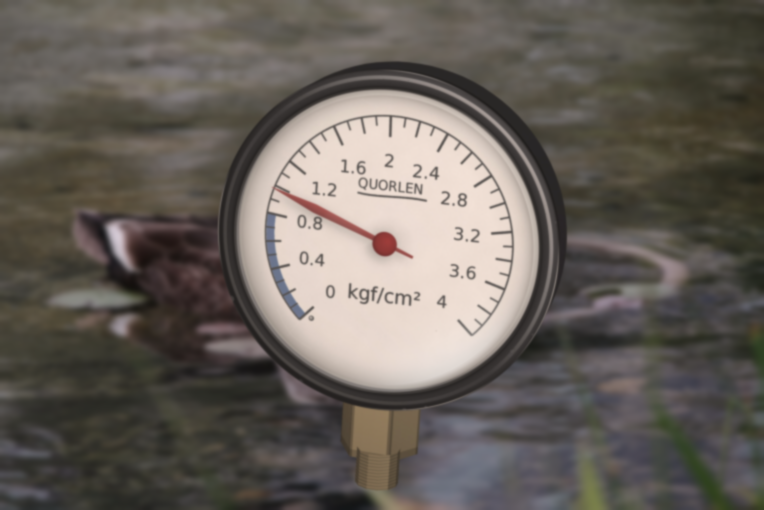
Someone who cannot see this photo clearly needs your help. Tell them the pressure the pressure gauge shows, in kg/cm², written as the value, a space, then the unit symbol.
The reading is 1 kg/cm²
